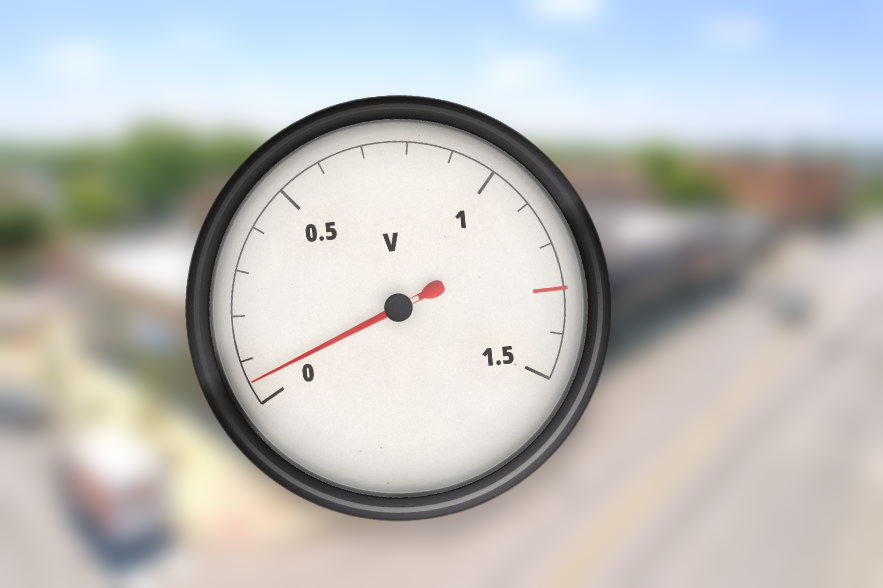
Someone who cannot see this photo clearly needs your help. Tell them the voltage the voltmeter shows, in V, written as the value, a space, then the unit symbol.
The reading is 0.05 V
